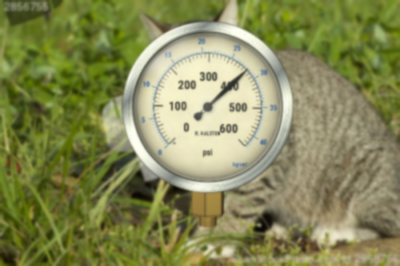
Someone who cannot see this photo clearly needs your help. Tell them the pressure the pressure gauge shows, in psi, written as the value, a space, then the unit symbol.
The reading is 400 psi
